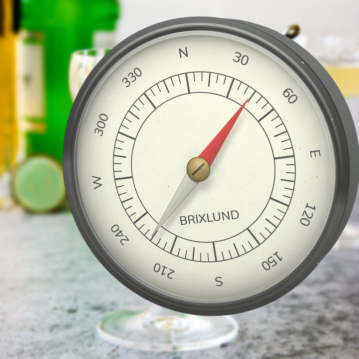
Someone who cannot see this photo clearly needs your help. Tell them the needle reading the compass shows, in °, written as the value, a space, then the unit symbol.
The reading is 45 °
